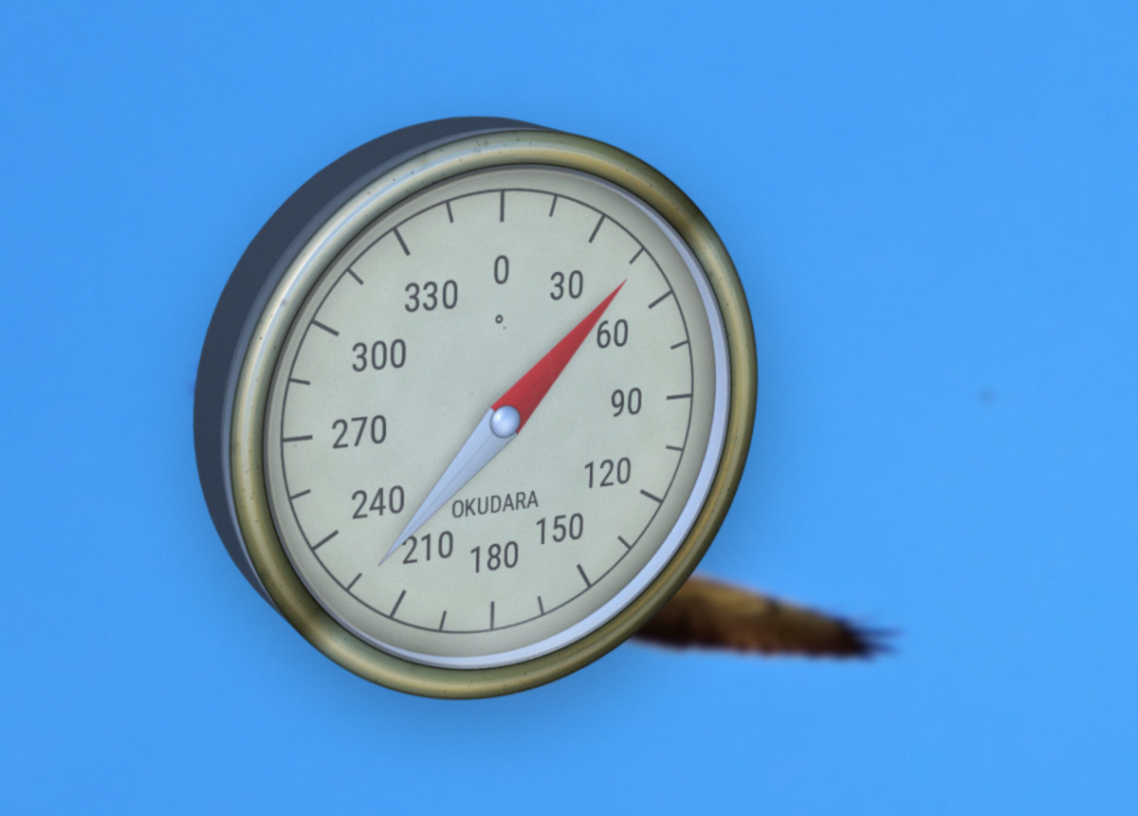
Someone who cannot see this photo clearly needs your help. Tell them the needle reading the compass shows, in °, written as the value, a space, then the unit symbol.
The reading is 45 °
